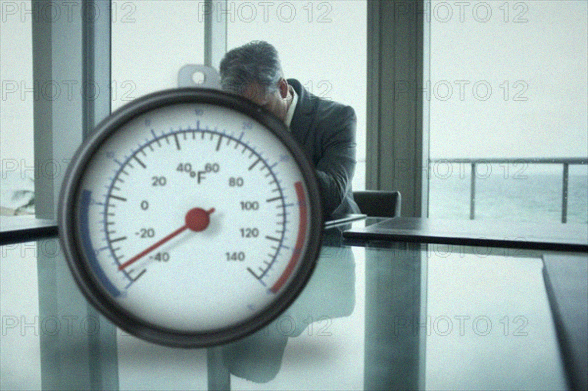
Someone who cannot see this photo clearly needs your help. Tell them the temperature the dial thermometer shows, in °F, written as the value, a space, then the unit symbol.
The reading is -32 °F
